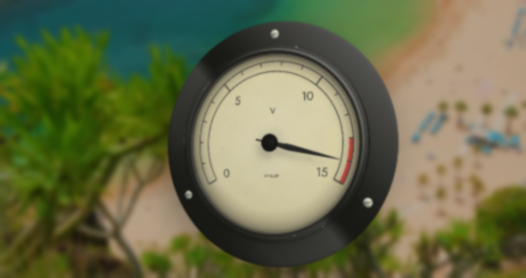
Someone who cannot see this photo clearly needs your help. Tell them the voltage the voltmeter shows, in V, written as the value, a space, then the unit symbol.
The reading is 14 V
